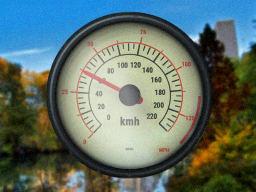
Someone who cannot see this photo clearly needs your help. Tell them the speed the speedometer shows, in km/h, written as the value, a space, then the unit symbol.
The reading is 60 km/h
